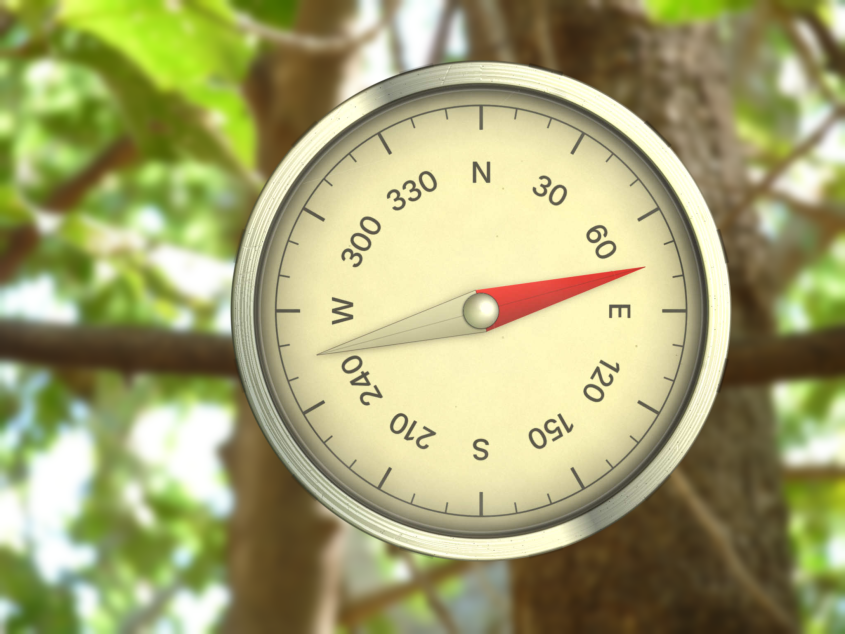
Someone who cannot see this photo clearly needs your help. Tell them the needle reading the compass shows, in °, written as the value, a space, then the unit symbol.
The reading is 75 °
